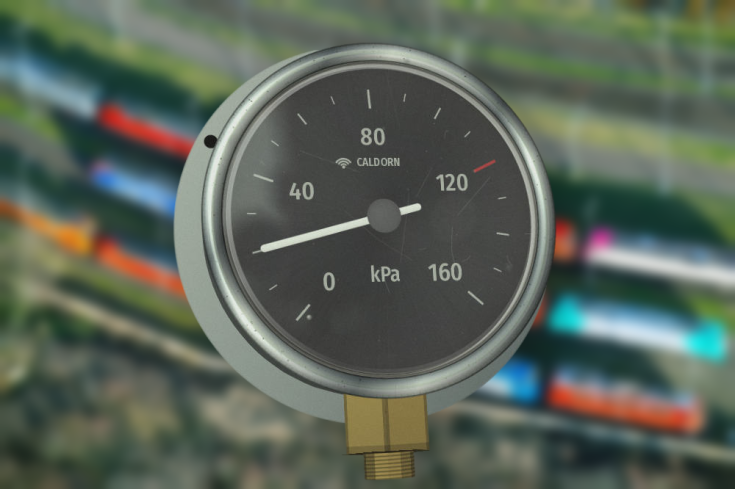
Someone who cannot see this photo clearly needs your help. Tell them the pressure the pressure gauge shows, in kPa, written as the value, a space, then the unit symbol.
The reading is 20 kPa
